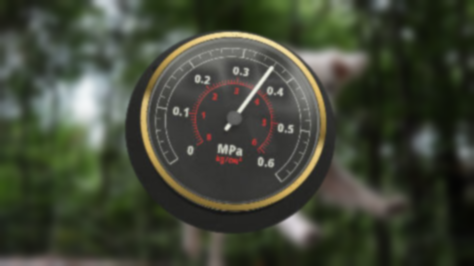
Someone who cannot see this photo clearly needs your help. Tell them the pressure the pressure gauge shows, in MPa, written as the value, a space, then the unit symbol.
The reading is 0.36 MPa
